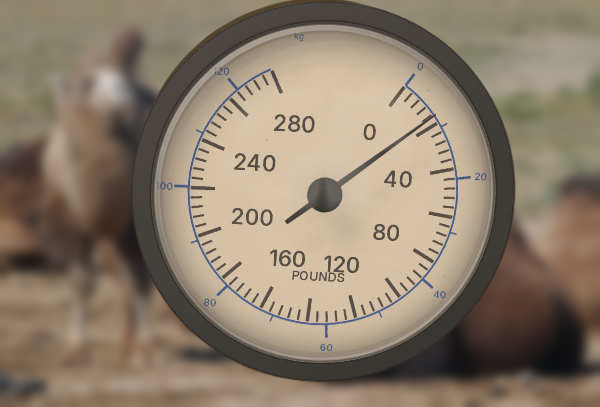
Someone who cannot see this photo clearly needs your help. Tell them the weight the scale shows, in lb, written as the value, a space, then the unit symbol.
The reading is 16 lb
